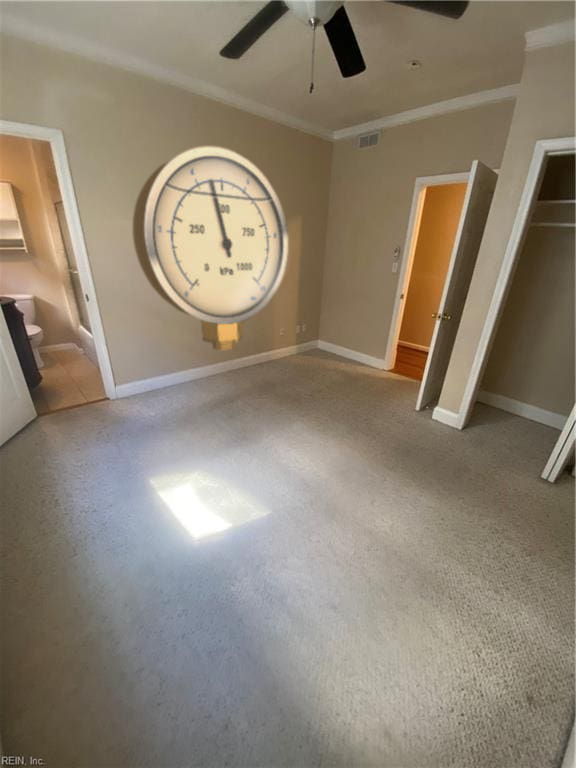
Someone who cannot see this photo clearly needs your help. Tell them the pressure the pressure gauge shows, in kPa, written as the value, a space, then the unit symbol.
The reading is 450 kPa
